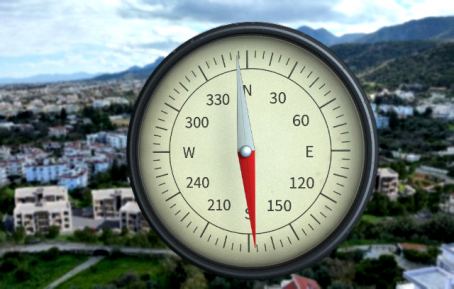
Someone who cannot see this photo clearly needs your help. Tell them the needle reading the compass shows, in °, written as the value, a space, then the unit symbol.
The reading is 175 °
